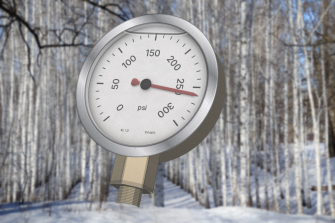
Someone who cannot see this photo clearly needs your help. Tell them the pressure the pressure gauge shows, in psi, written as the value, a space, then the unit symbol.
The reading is 260 psi
